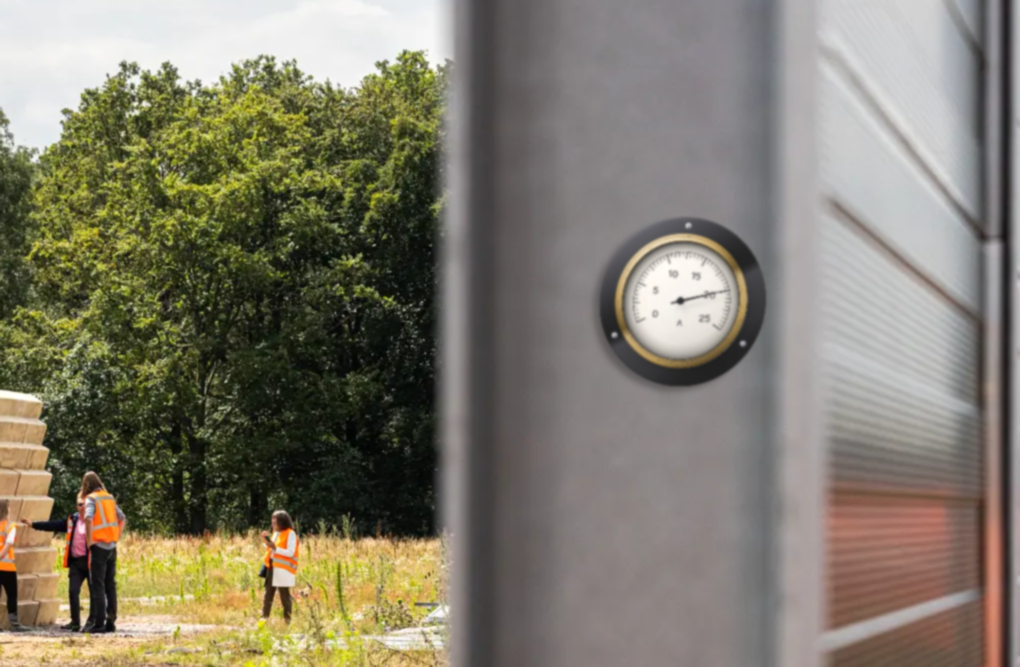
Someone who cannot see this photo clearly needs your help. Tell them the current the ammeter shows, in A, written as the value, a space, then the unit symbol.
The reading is 20 A
